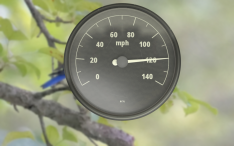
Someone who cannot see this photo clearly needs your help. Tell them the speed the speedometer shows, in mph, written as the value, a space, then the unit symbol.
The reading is 120 mph
